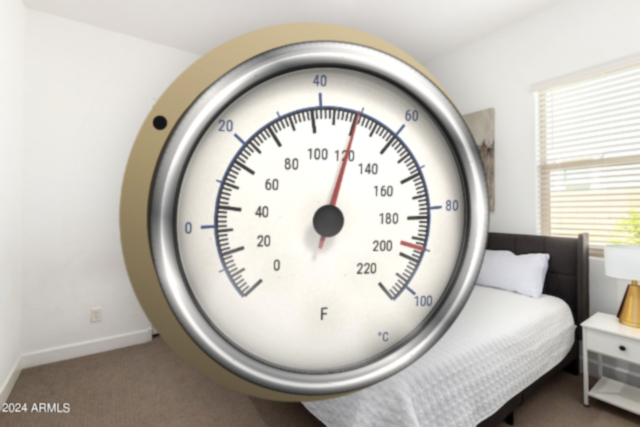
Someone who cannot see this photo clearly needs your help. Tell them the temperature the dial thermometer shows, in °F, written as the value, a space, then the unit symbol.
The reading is 120 °F
